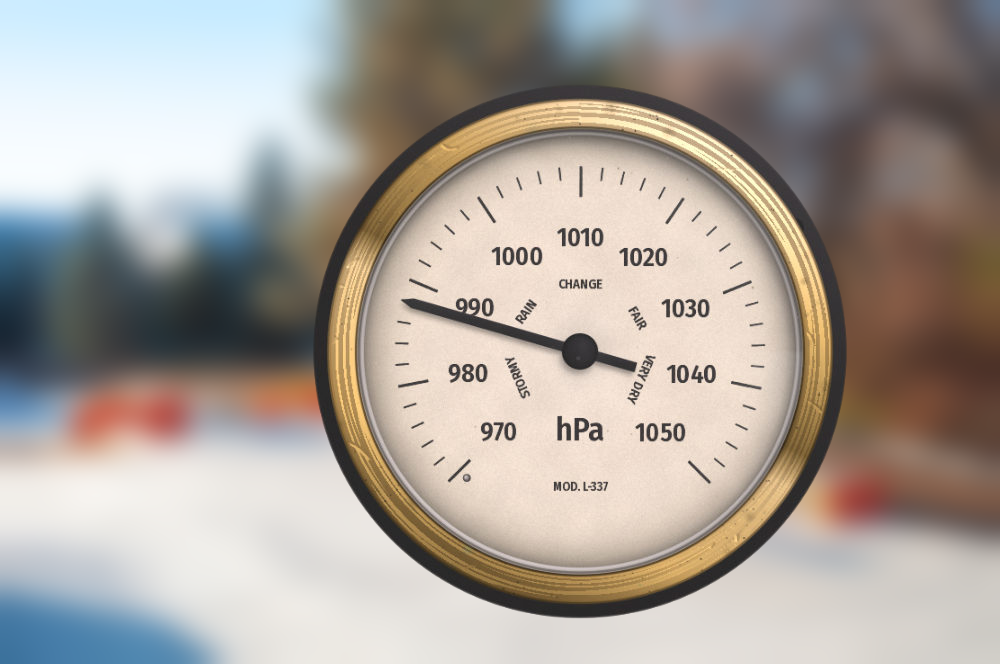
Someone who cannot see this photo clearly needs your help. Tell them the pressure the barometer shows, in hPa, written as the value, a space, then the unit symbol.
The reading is 988 hPa
